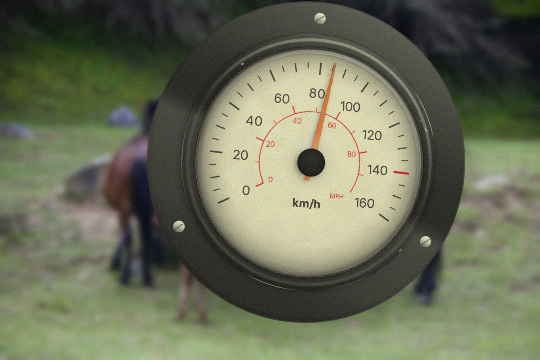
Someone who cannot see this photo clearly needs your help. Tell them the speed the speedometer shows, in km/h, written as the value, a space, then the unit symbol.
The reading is 85 km/h
